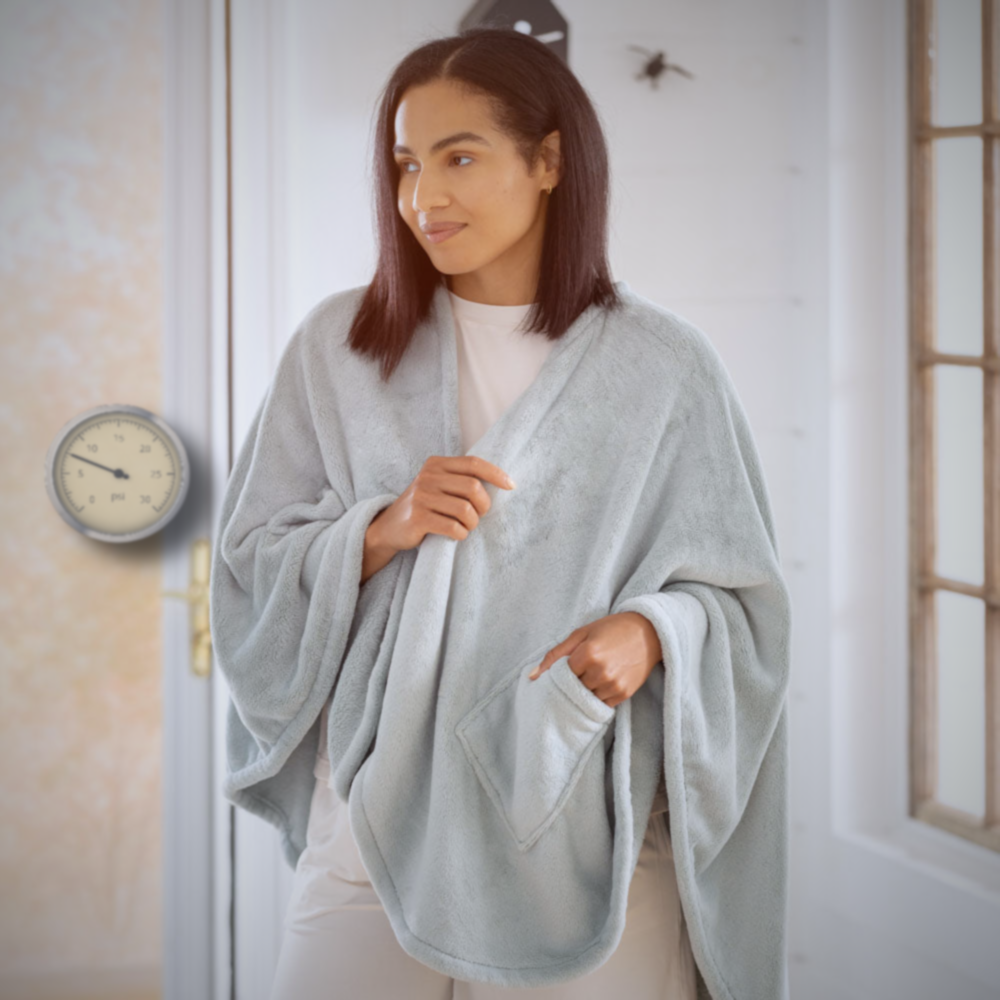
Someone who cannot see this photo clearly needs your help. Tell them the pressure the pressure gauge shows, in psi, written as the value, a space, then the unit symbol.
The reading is 7.5 psi
